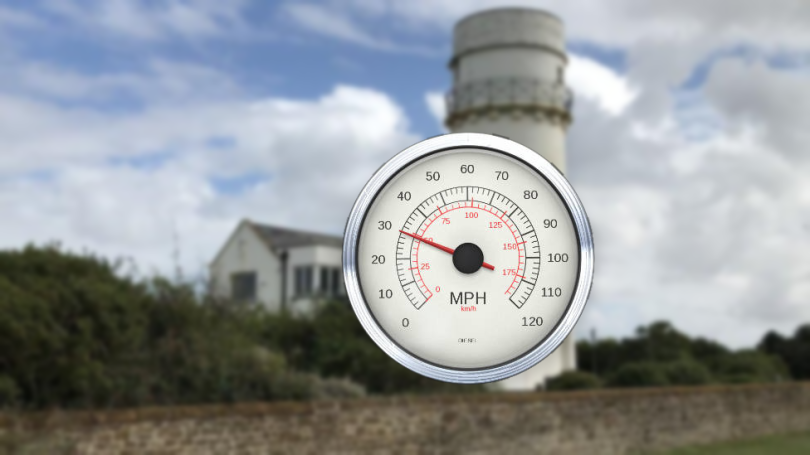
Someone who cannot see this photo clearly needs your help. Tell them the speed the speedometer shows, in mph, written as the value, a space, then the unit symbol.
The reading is 30 mph
